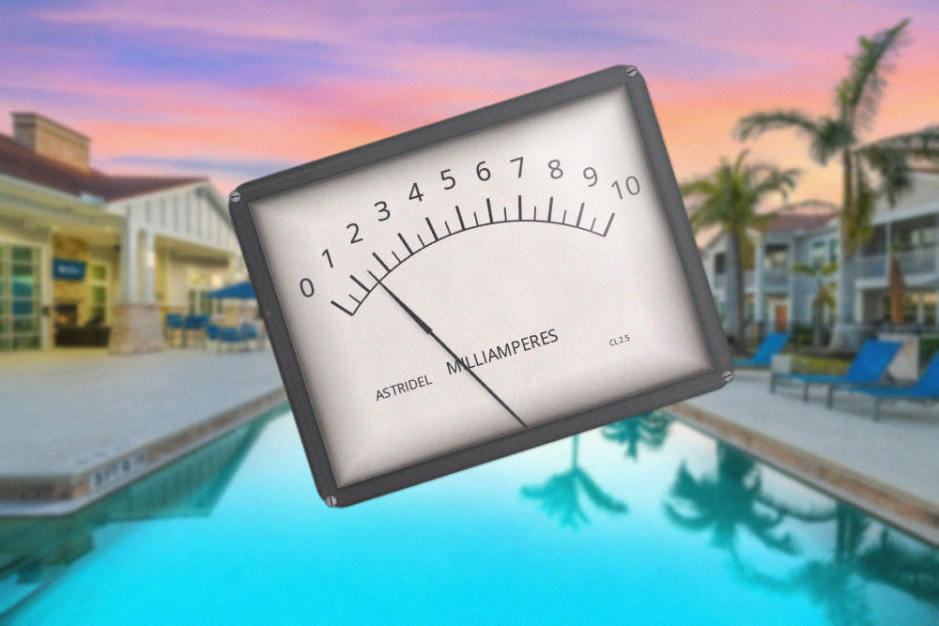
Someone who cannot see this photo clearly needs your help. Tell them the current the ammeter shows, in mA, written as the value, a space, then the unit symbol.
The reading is 1.5 mA
